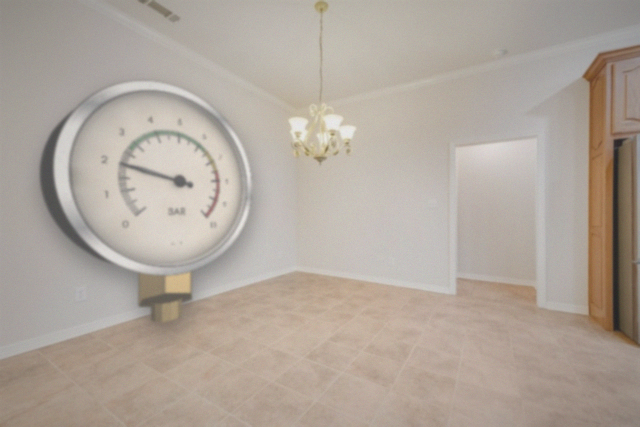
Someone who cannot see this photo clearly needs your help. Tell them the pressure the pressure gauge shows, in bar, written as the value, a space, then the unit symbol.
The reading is 2 bar
